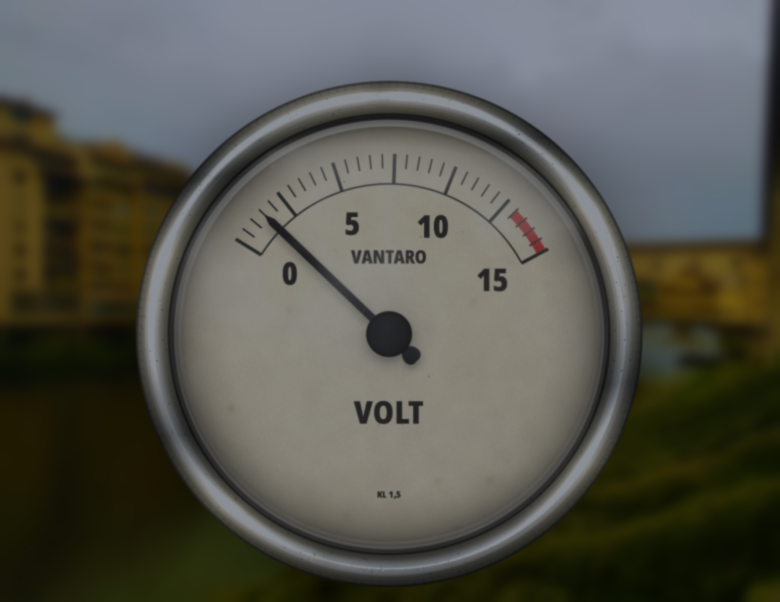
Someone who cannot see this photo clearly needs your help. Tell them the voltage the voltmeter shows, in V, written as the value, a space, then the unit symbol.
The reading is 1.5 V
